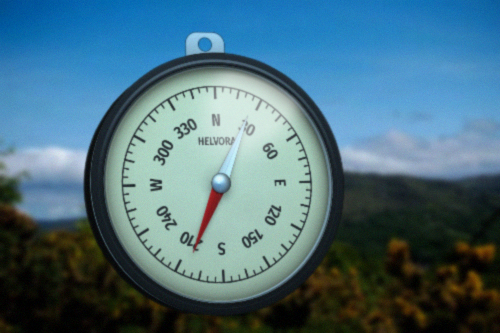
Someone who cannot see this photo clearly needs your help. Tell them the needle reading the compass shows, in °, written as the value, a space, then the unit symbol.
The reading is 205 °
